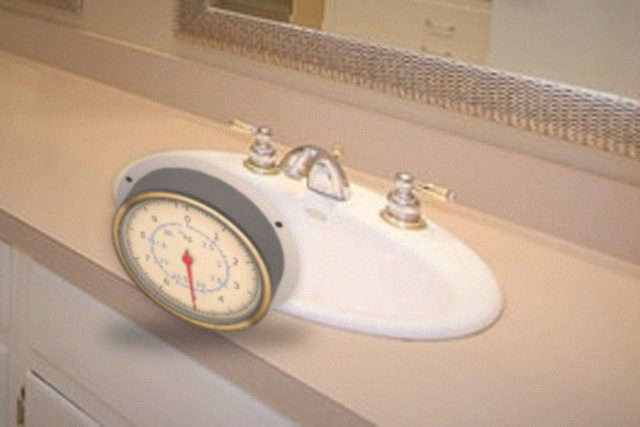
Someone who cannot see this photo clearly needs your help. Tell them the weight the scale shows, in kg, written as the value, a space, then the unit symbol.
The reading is 5 kg
